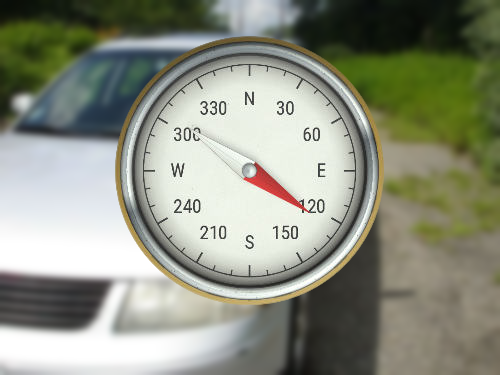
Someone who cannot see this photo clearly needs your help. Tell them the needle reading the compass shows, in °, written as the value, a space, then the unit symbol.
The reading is 125 °
